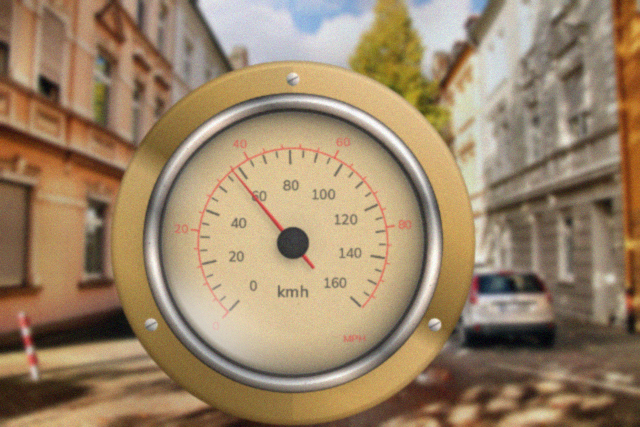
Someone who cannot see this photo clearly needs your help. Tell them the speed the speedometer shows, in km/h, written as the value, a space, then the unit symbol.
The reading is 57.5 km/h
